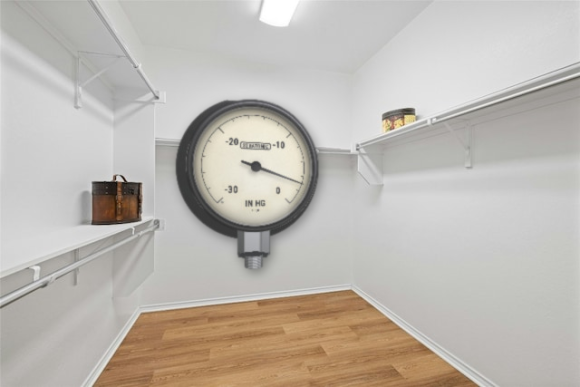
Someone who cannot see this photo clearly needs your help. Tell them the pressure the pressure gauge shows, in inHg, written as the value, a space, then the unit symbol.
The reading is -3 inHg
